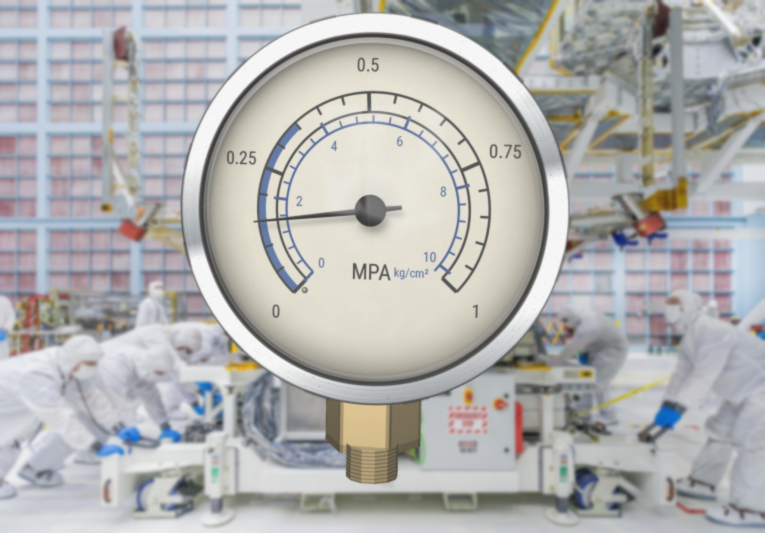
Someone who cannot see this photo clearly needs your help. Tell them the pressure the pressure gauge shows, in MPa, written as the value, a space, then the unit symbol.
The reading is 0.15 MPa
